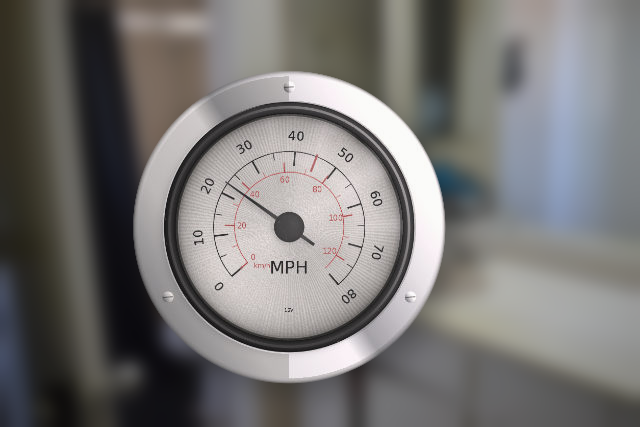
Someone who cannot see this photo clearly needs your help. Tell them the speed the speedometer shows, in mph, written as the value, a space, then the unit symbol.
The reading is 22.5 mph
